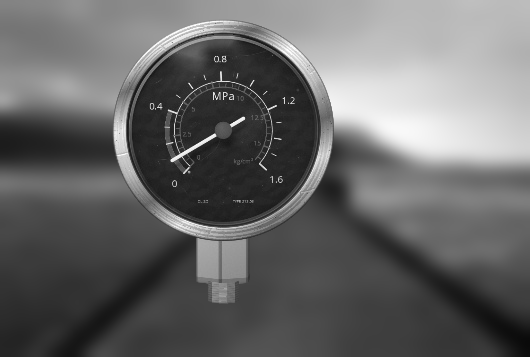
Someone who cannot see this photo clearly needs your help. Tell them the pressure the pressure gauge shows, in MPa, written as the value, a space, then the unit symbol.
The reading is 0.1 MPa
